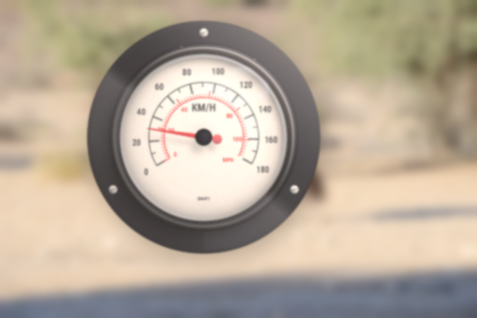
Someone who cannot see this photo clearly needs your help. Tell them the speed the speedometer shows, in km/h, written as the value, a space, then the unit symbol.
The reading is 30 km/h
